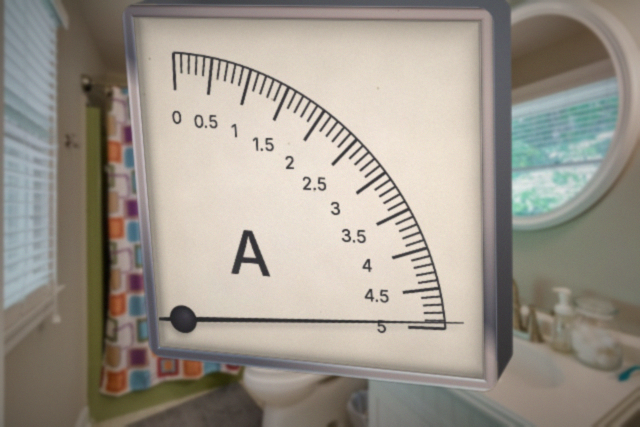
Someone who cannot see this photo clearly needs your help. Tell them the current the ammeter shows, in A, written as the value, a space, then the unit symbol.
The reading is 4.9 A
